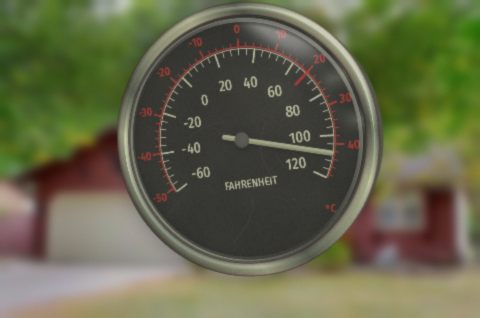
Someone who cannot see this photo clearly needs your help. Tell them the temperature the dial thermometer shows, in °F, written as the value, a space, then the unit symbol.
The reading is 108 °F
